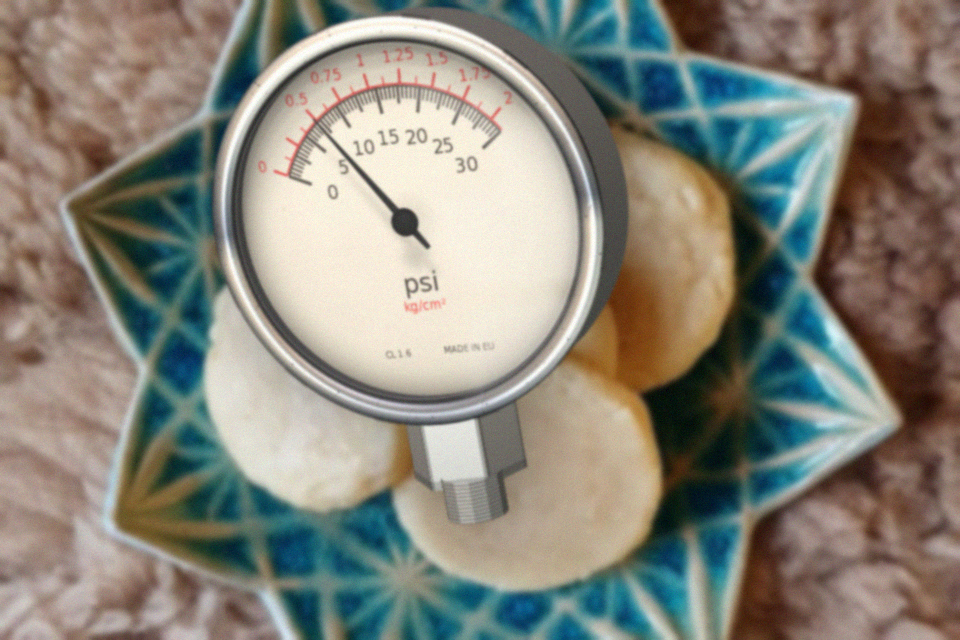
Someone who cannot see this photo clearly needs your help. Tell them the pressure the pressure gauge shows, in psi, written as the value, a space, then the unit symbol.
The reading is 7.5 psi
